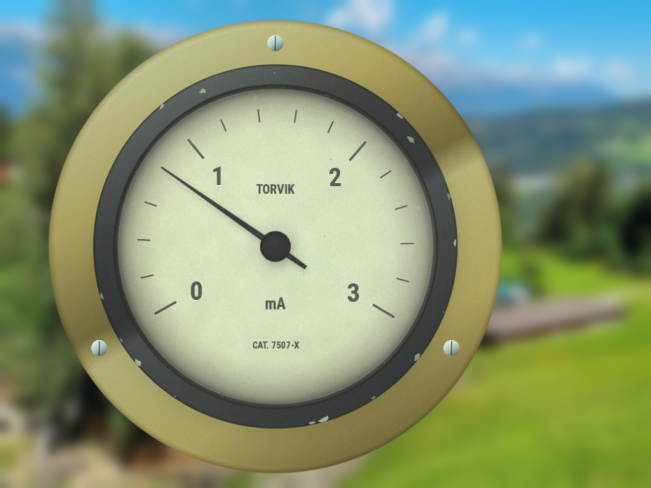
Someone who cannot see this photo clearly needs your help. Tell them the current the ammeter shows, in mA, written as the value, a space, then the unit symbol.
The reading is 0.8 mA
